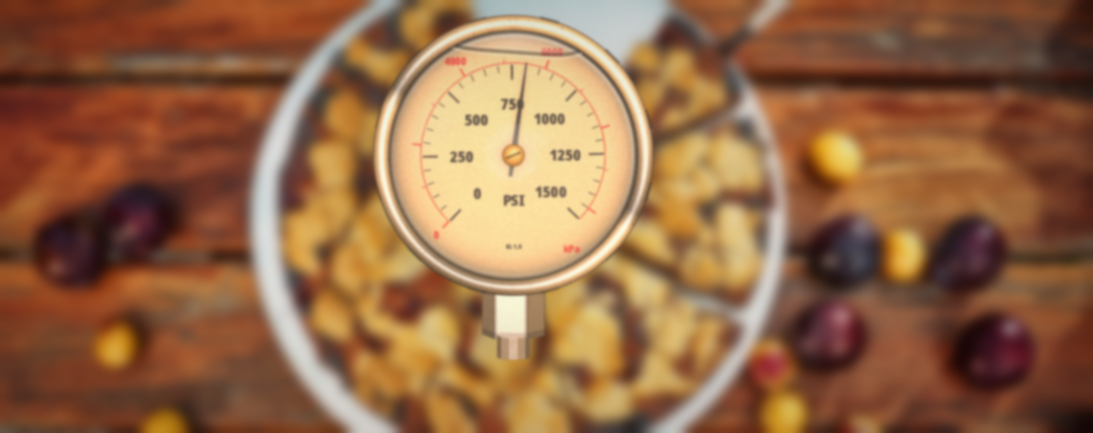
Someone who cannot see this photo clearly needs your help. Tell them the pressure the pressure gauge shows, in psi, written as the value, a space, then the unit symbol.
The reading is 800 psi
